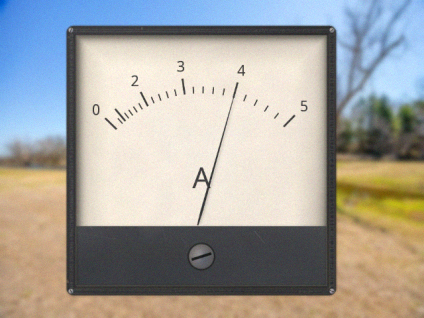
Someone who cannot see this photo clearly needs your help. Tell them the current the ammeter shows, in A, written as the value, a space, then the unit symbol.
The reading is 4 A
